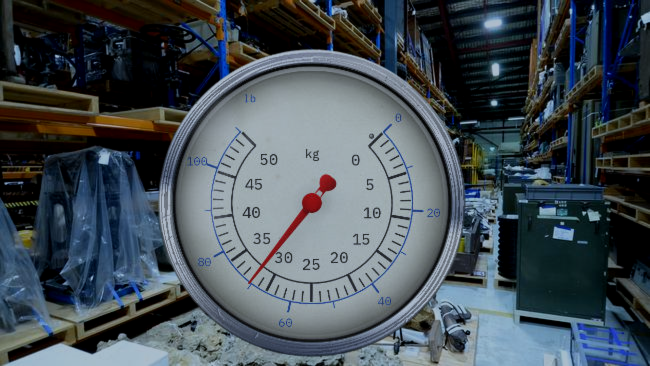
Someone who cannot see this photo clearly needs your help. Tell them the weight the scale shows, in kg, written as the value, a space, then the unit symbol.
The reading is 32 kg
